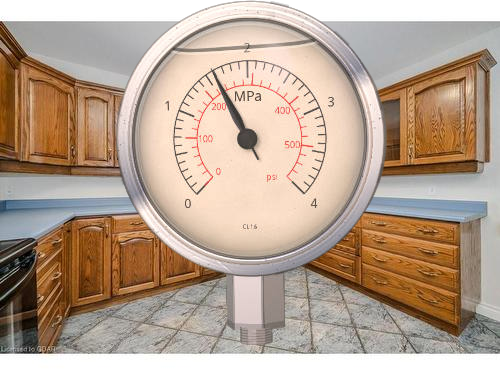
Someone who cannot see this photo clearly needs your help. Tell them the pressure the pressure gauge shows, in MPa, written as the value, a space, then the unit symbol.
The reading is 1.6 MPa
